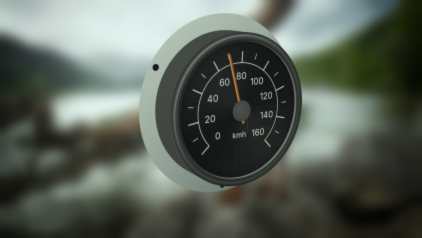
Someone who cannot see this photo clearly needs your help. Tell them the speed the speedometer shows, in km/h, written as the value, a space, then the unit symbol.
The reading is 70 km/h
